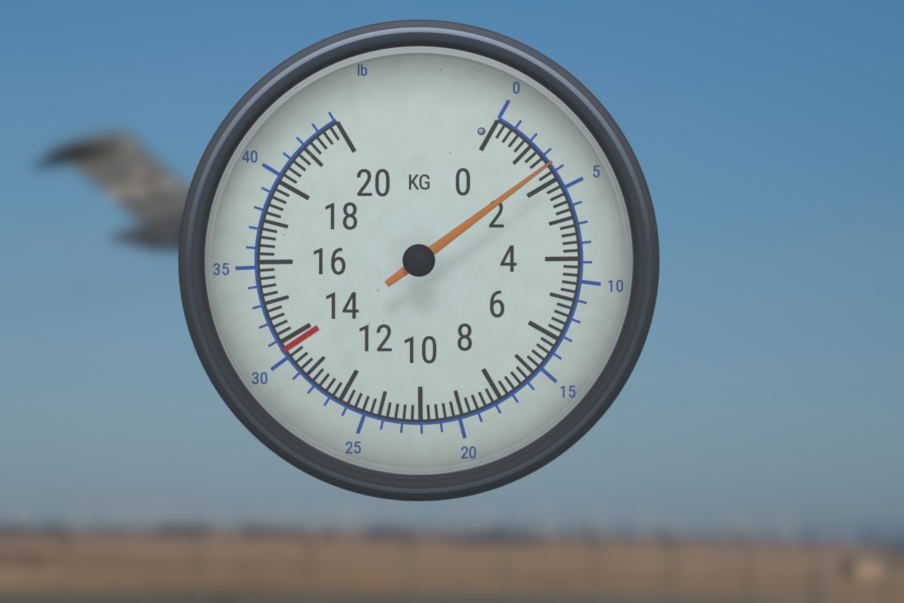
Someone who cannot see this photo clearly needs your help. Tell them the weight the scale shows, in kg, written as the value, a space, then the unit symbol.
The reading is 1.6 kg
